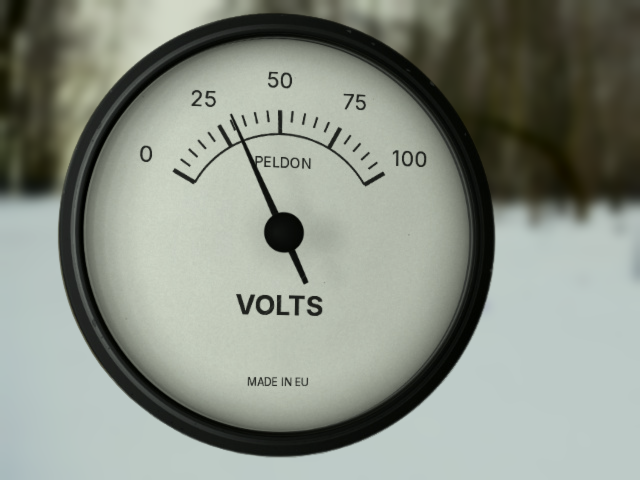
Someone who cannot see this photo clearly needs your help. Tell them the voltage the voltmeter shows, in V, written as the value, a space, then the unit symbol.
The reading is 30 V
